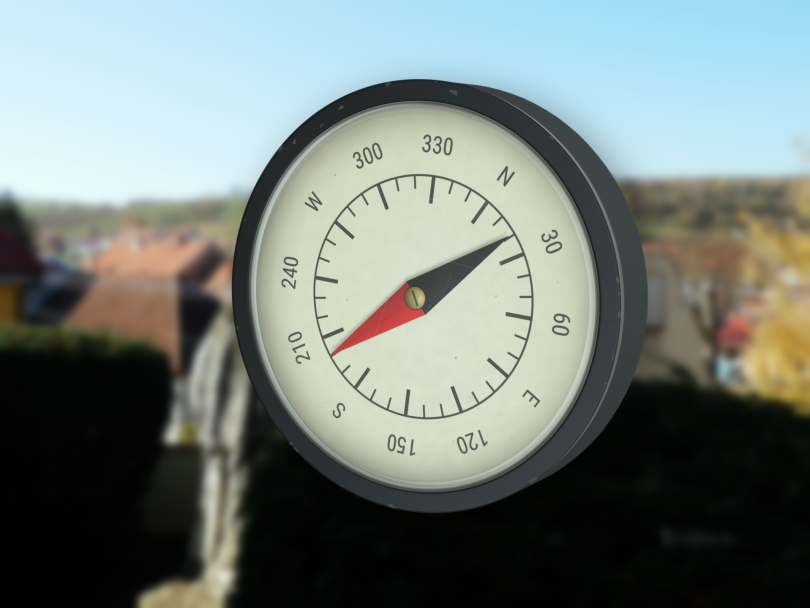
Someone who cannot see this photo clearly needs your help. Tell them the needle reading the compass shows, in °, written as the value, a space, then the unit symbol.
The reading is 200 °
